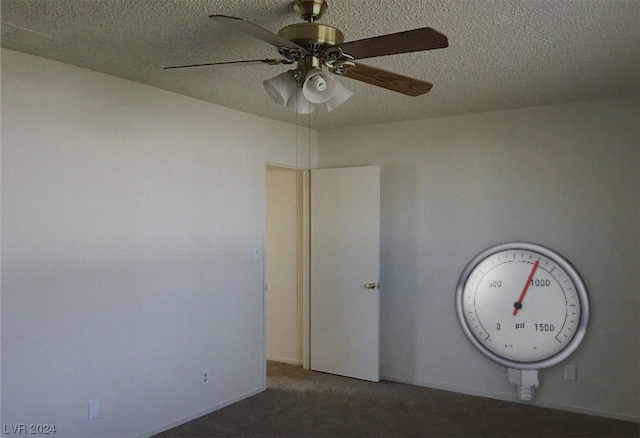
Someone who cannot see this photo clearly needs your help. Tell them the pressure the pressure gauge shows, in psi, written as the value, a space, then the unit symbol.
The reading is 900 psi
